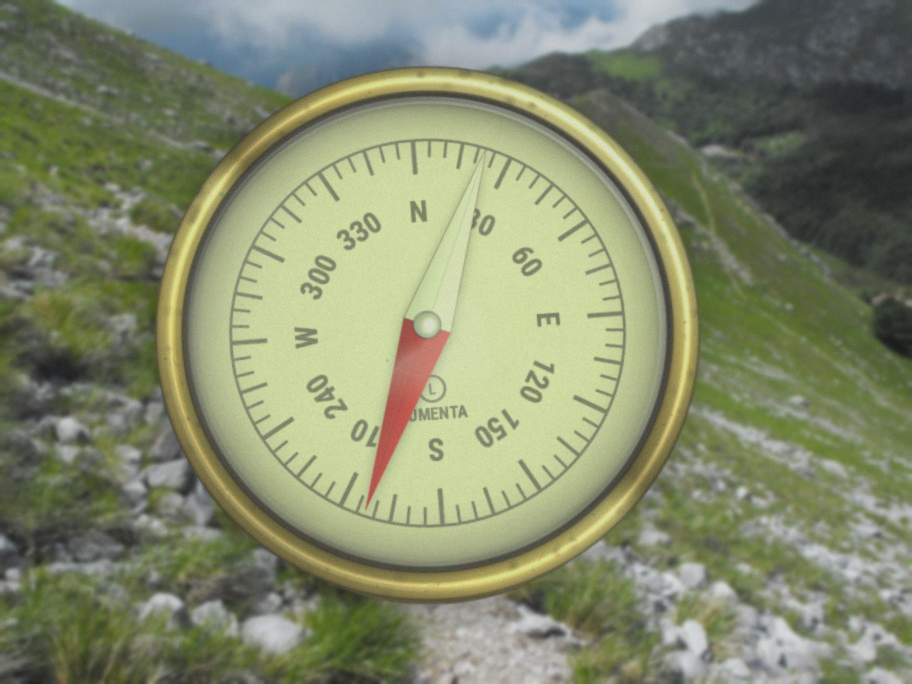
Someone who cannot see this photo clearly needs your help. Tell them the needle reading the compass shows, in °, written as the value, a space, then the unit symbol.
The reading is 202.5 °
